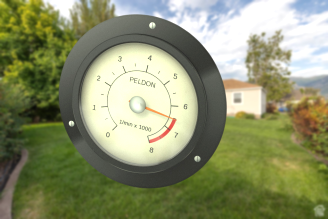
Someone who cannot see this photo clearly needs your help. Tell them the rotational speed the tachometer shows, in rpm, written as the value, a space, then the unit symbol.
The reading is 6500 rpm
